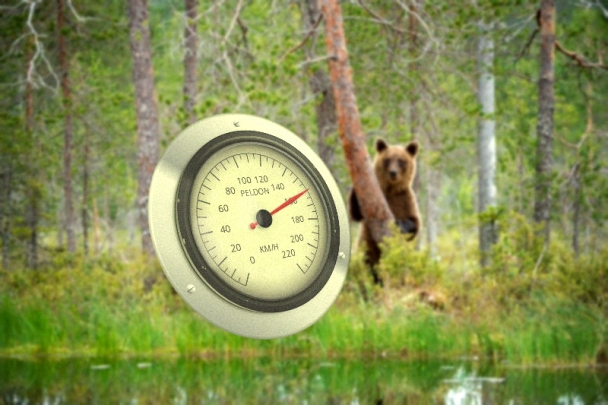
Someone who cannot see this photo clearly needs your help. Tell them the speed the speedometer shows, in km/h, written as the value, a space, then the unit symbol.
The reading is 160 km/h
